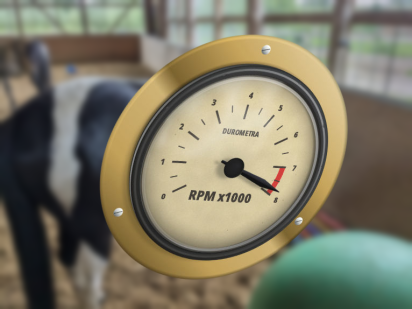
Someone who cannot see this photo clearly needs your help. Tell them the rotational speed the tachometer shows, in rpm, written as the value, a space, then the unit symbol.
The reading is 7750 rpm
